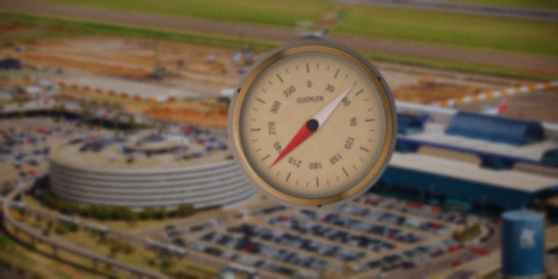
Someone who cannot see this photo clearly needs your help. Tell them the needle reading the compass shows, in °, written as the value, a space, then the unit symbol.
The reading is 230 °
